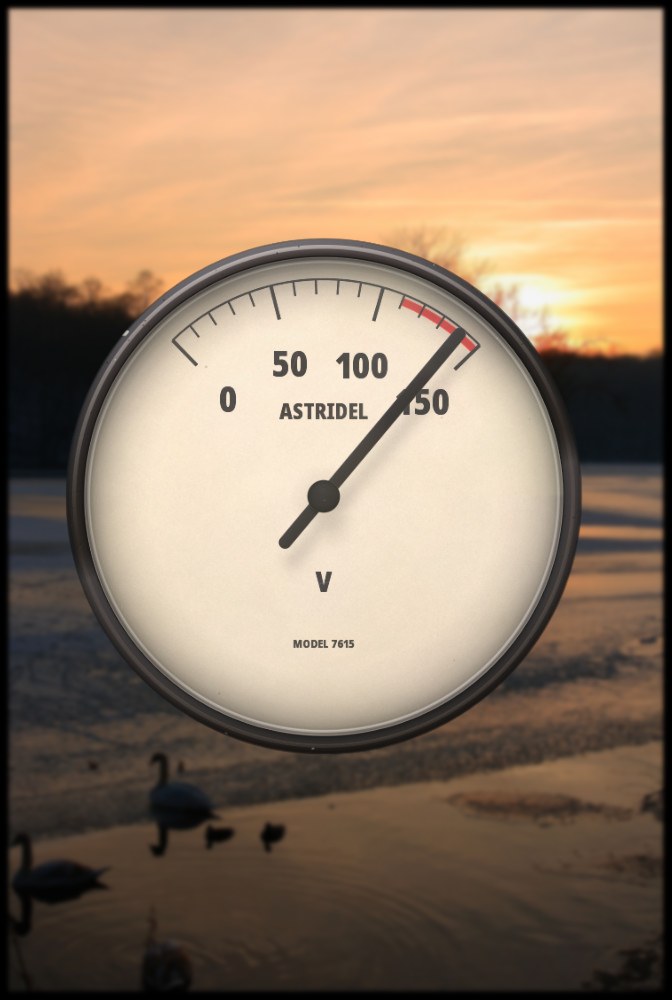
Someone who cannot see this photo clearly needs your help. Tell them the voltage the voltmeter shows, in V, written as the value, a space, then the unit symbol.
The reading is 140 V
